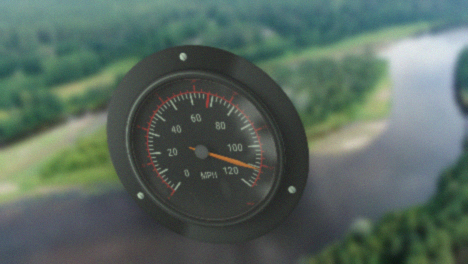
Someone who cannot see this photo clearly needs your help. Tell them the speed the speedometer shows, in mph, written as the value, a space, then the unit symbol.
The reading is 110 mph
